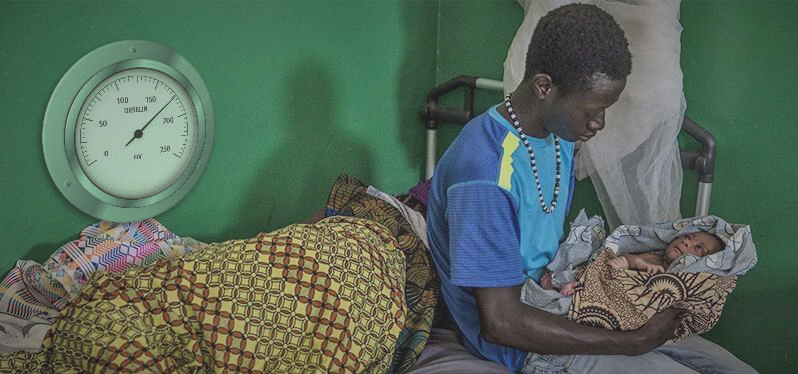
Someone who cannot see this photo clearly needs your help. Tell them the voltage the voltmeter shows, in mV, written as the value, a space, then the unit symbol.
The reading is 175 mV
